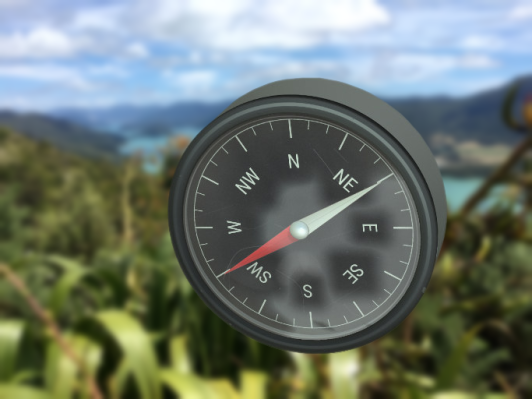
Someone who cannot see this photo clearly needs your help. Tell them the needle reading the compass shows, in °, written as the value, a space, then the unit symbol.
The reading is 240 °
